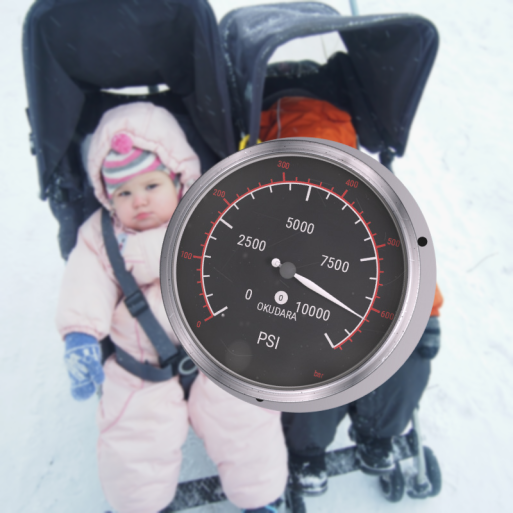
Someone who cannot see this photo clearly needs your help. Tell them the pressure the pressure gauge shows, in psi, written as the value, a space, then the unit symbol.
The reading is 9000 psi
